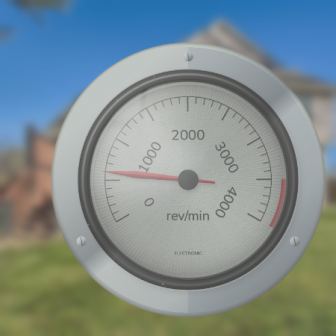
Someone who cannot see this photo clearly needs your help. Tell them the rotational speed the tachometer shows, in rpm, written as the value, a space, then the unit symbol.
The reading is 600 rpm
